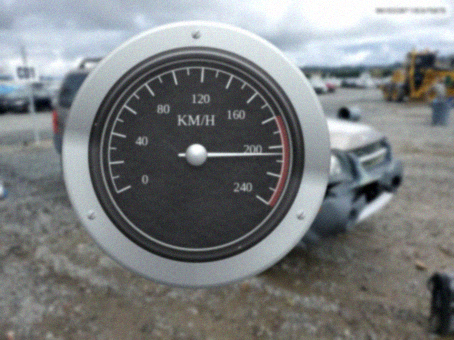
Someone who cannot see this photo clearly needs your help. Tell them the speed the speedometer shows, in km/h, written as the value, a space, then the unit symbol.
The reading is 205 km/h
